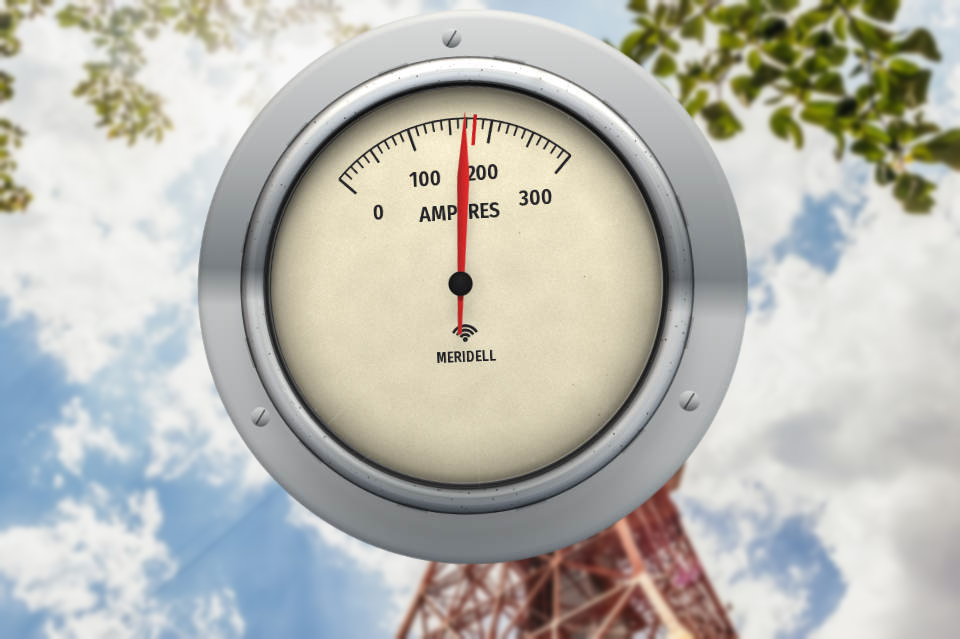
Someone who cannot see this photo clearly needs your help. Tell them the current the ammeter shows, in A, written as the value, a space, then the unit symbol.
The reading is 170 A
